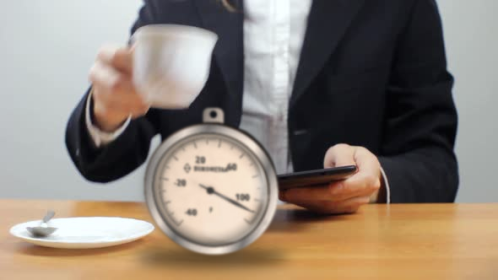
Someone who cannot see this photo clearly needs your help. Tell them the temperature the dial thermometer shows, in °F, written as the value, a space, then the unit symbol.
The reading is 110 °F
